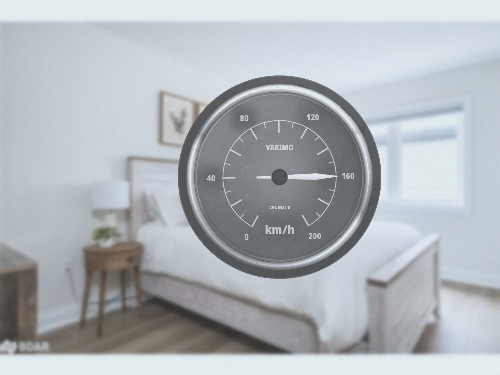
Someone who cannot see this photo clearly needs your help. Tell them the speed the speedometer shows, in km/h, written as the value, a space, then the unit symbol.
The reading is 160 km/h
